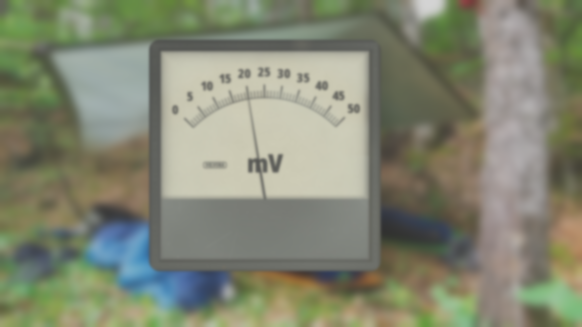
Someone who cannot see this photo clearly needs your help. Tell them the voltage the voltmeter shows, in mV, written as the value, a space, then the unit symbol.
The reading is 20 mV
